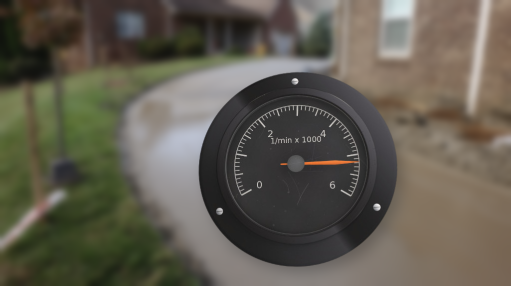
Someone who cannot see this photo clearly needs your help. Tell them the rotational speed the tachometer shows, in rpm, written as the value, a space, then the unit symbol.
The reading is 5200 rpm
